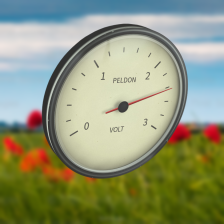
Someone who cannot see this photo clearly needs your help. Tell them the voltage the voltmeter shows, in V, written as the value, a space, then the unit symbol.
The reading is 2.4 V
